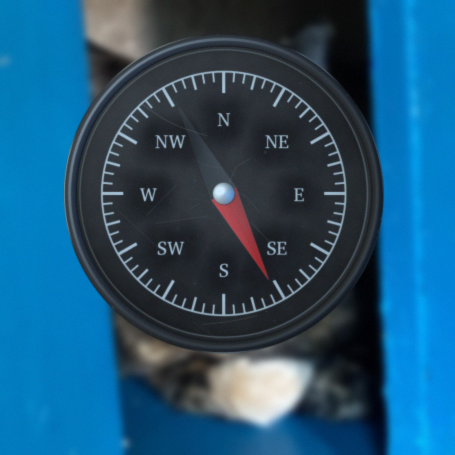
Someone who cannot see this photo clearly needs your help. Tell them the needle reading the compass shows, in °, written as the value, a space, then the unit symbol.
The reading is 152.5 °
